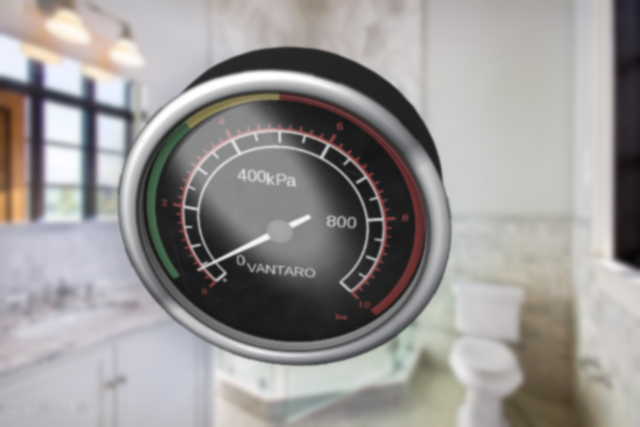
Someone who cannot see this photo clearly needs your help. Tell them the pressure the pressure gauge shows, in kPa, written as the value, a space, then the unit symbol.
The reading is 50 kPa
